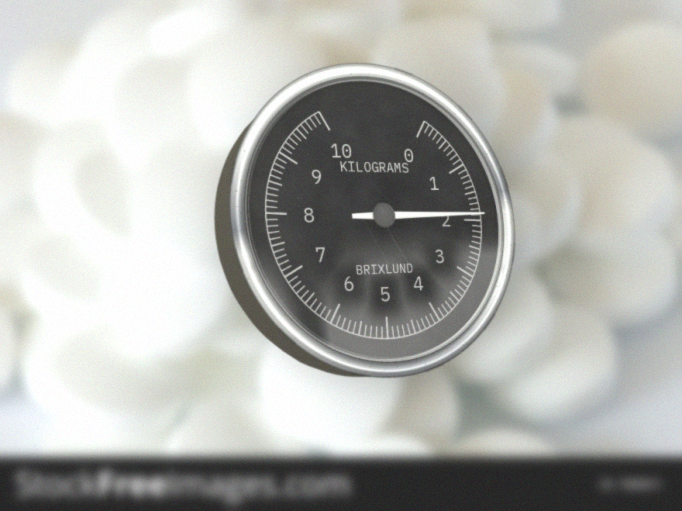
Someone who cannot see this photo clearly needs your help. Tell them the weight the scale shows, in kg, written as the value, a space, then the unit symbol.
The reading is 1.9 kg
